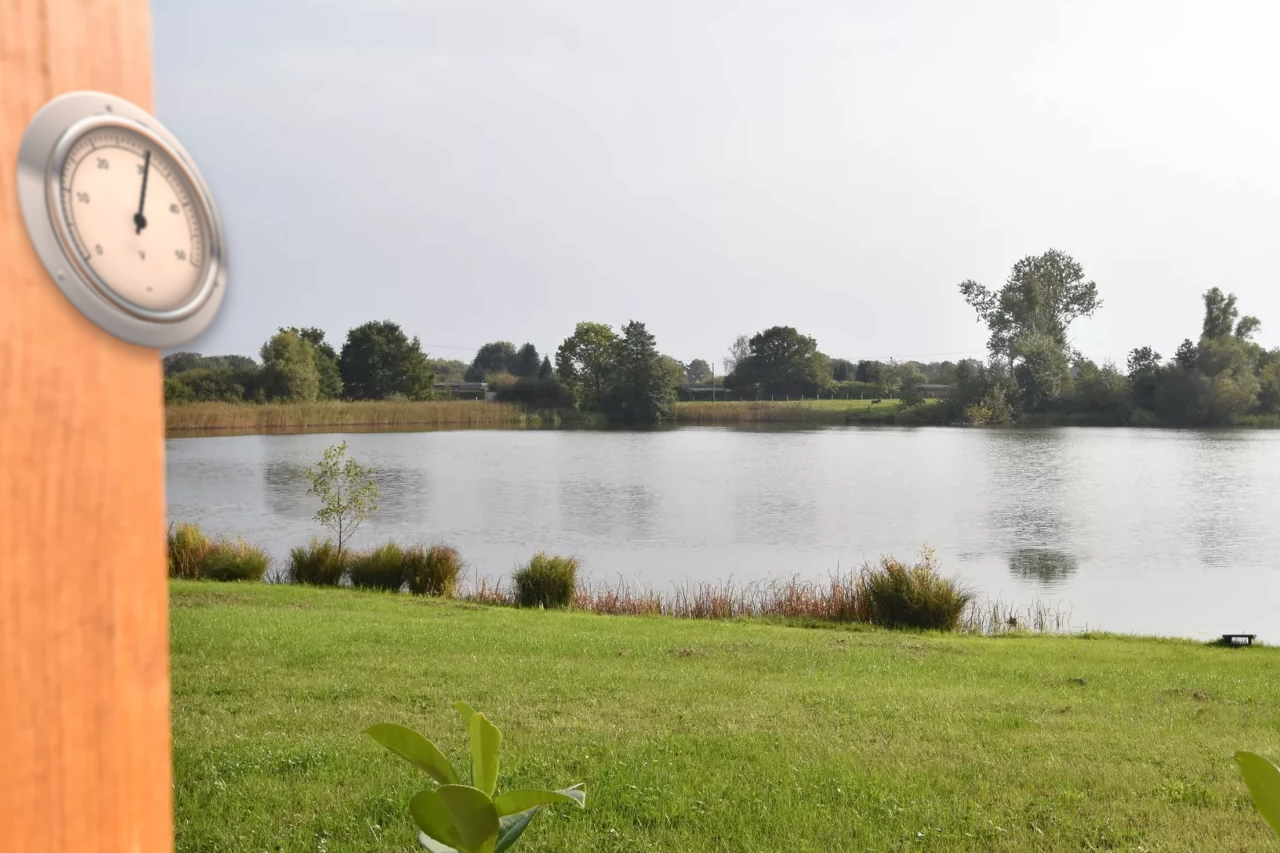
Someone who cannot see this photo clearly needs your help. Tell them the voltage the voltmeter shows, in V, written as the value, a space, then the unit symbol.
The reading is 30 V
